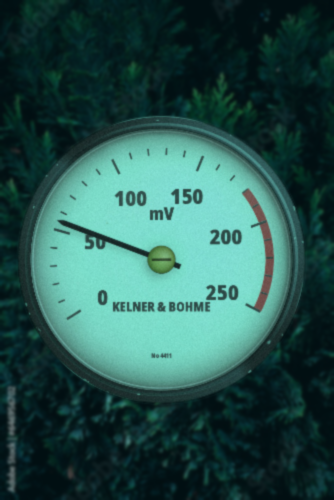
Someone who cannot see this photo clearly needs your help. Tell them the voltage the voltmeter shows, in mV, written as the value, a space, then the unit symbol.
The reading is 55 mV
